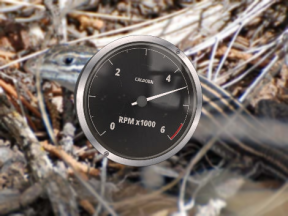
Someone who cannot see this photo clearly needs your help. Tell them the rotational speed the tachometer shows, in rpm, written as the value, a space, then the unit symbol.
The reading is 4500 rpm
